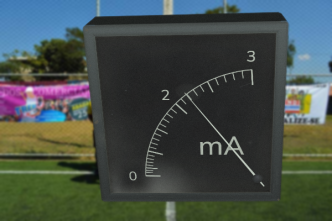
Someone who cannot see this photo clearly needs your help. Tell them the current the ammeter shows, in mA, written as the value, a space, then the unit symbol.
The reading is 2.2 mA
